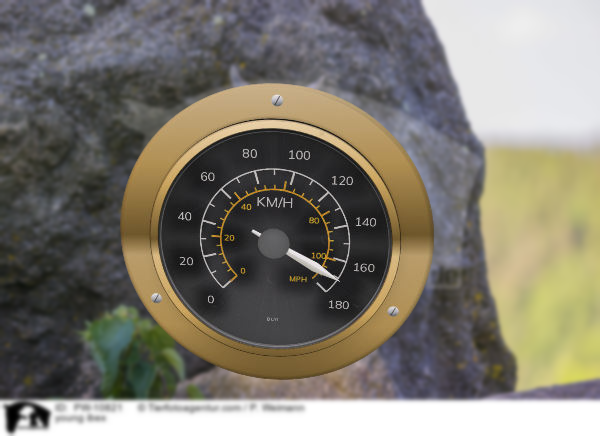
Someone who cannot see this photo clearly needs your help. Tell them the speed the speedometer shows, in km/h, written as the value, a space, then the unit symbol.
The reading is 170 km/h
